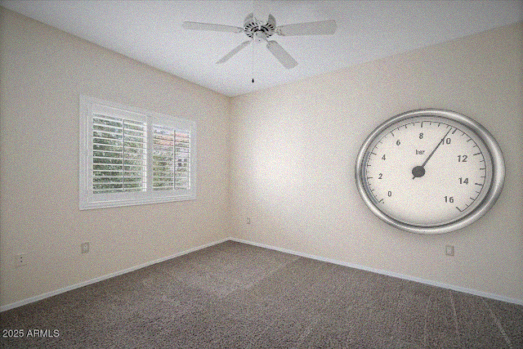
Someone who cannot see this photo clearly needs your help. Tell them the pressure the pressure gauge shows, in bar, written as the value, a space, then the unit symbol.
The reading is 9.75 bar
